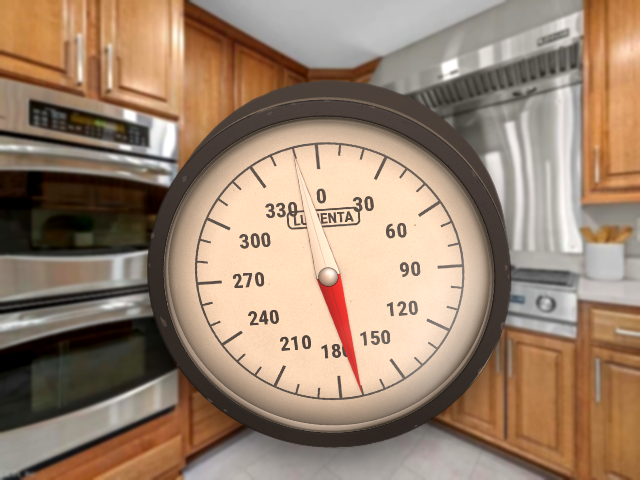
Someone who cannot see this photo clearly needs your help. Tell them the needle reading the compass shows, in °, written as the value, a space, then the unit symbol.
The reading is 170 °
